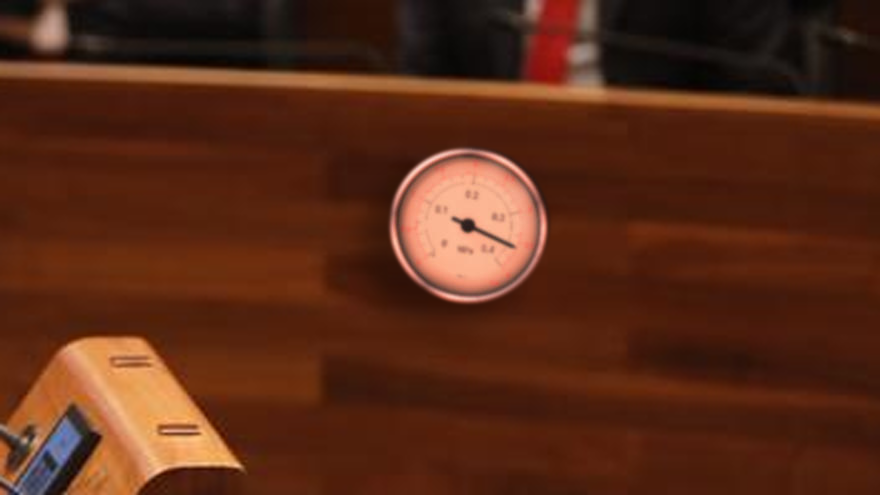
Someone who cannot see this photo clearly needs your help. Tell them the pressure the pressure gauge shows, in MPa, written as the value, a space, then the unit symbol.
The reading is 0.36 MPa
